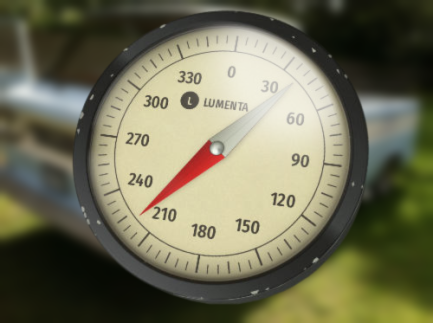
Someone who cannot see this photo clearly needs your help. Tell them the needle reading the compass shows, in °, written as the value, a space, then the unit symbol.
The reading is 220 °
